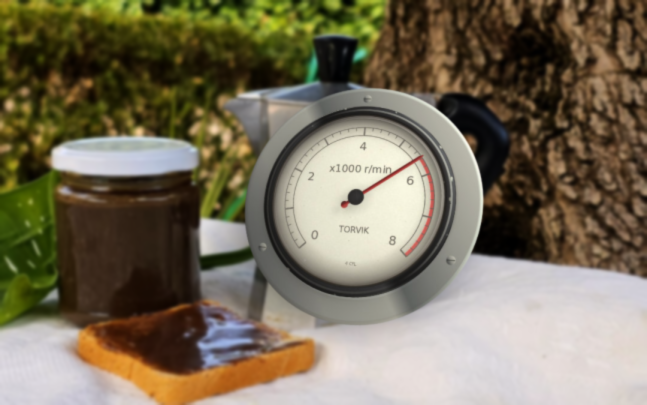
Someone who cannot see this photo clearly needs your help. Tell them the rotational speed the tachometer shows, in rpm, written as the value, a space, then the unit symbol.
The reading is 5600 rpm
